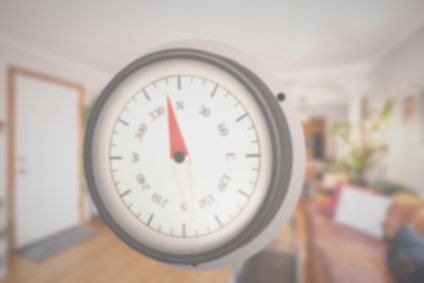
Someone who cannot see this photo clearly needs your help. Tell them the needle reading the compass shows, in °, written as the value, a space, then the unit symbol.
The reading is 350 °
